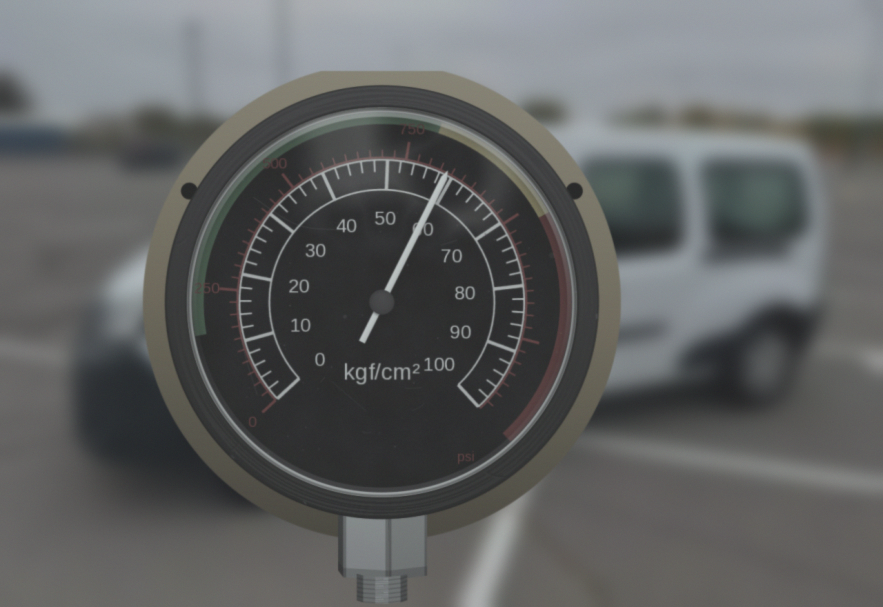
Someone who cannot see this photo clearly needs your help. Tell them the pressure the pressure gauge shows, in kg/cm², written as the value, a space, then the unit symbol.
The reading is 59 kg/cm²
